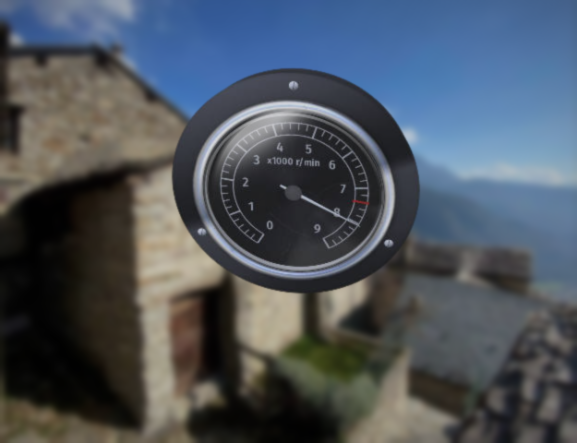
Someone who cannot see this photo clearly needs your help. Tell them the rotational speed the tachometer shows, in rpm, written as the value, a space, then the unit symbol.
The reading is 8000 rpm
